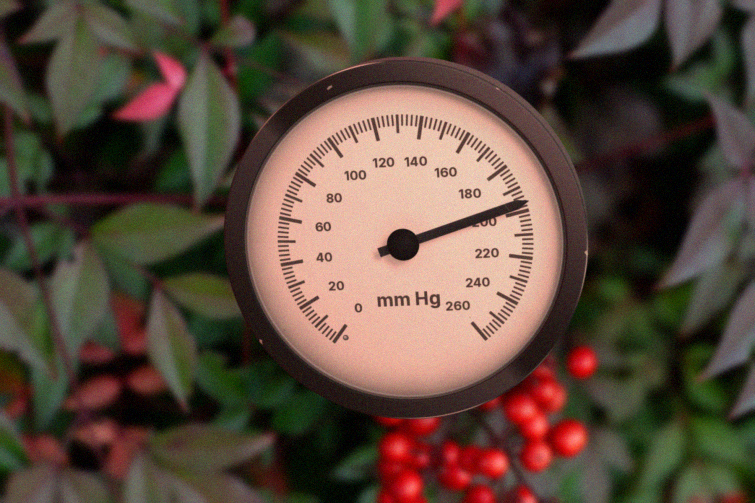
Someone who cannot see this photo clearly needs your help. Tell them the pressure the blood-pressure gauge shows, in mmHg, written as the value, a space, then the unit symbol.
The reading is 196 mmHg
